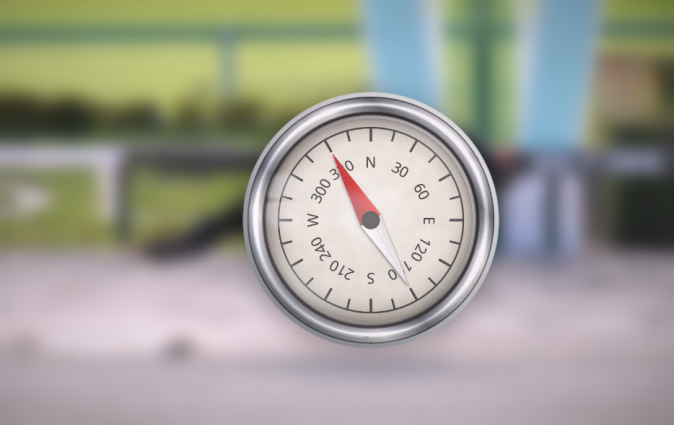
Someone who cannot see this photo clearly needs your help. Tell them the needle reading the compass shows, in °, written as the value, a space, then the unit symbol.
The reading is 330 °
